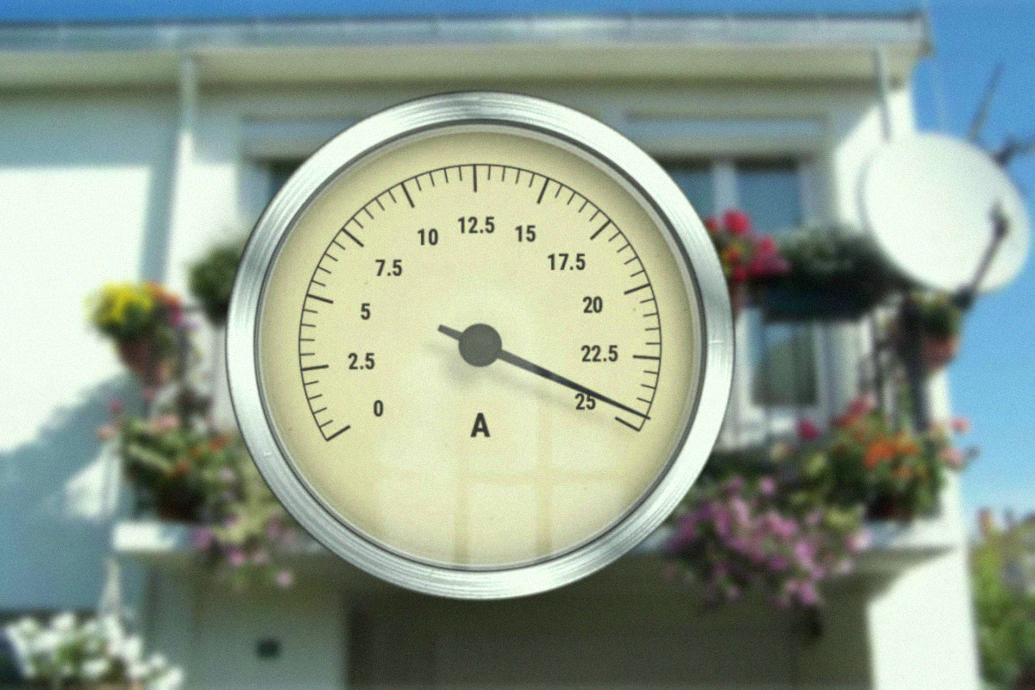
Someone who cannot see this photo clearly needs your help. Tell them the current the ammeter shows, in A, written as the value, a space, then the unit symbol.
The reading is 24.5 A
